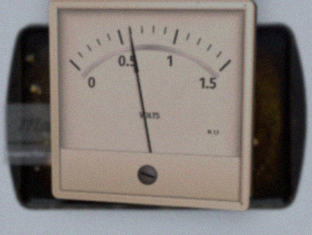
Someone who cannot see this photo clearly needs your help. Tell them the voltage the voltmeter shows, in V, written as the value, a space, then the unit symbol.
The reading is 0.6 V
